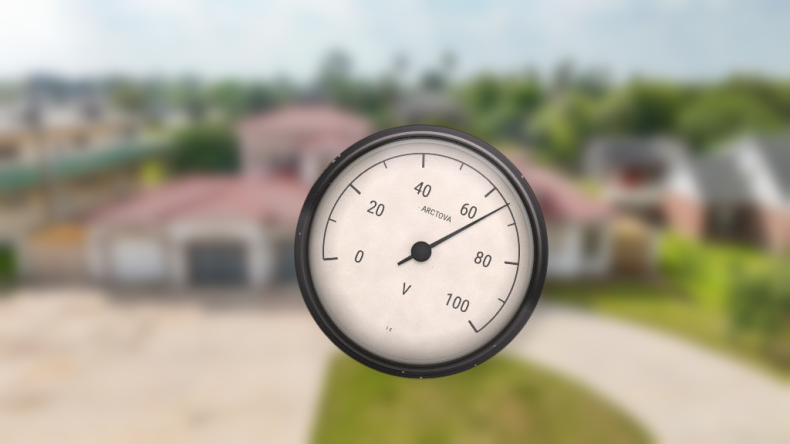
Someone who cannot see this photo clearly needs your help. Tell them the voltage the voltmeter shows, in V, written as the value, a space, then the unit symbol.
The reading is 65 V
